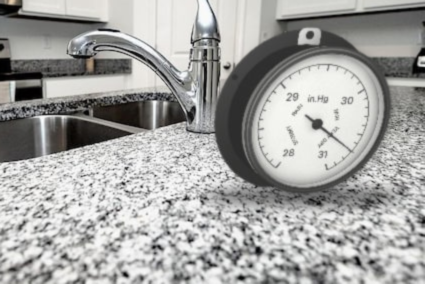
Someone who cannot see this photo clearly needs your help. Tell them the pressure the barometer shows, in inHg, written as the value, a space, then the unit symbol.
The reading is 30.7 inHg
